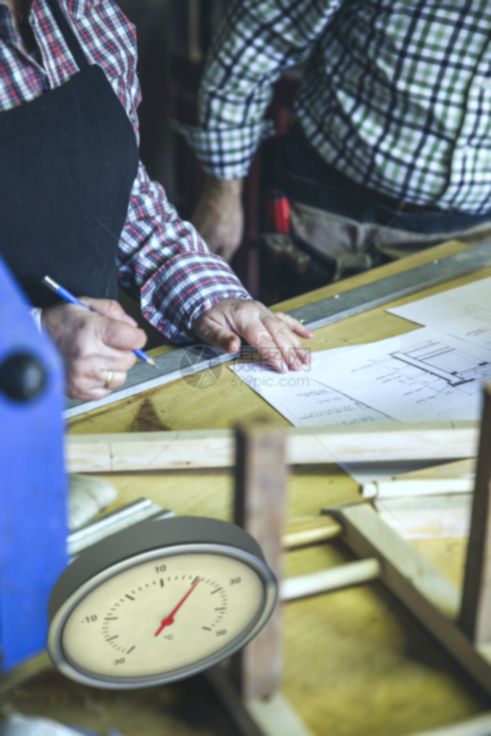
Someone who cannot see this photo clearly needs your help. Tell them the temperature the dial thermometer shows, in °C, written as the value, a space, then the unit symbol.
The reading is 20 °C
